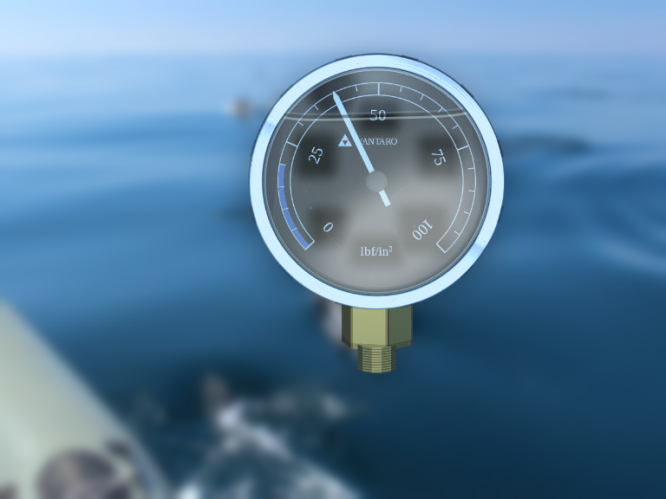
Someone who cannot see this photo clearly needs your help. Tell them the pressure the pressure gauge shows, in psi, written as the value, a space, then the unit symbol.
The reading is 40 psi
